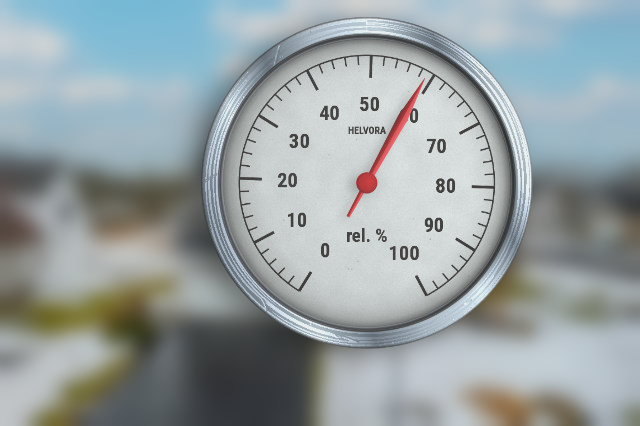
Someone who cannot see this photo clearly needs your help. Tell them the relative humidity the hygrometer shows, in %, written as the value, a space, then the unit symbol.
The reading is 59 %
